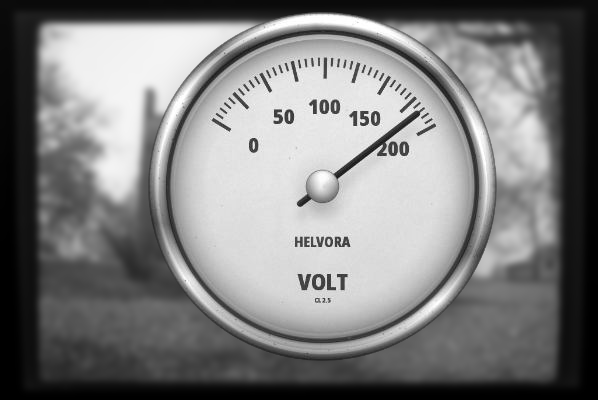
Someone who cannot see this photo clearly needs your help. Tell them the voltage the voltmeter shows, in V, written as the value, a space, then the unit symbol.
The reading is 185 V
